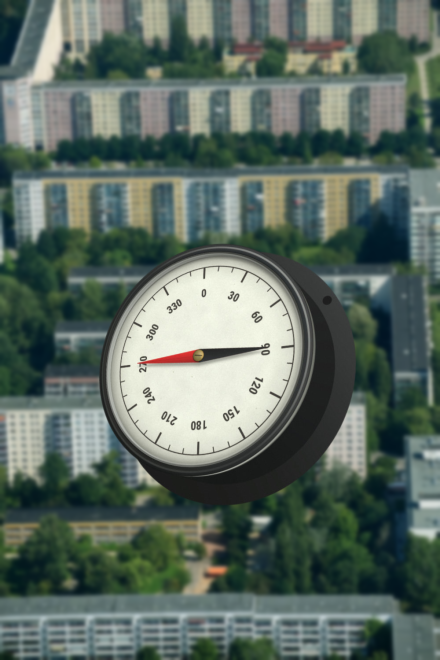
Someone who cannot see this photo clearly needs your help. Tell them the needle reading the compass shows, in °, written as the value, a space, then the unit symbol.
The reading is 270 °
